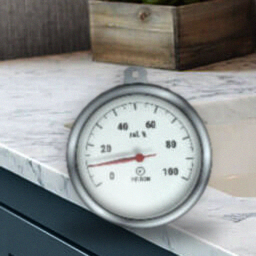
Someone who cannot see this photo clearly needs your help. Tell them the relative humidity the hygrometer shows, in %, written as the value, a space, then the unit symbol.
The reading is 10 %
